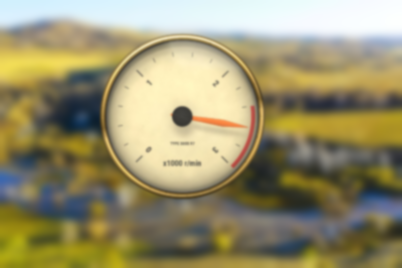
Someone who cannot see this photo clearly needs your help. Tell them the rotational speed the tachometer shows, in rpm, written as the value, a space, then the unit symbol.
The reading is 2600 rpm
